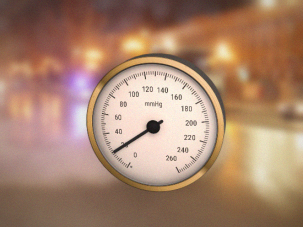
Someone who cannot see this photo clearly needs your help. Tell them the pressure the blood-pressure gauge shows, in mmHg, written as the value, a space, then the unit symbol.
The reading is 20 mmHg
